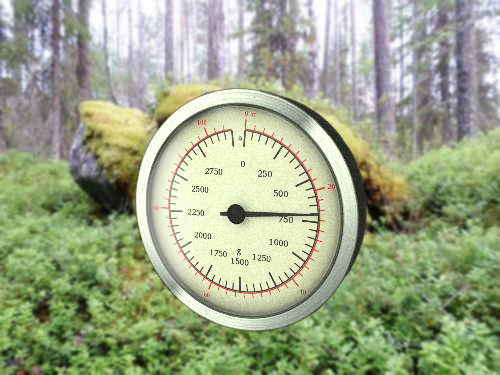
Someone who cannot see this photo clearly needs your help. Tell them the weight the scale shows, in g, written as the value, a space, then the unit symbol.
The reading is 700 g
